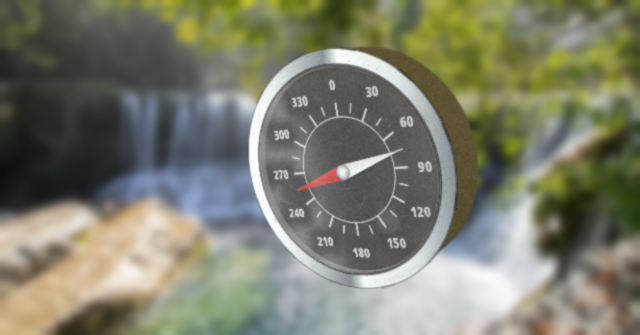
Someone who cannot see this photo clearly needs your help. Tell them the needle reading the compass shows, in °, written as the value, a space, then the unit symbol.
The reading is 255 °
